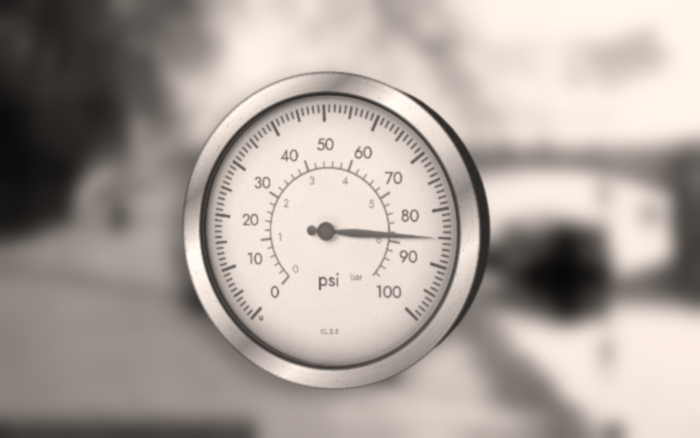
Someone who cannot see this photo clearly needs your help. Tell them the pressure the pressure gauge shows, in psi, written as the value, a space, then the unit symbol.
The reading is 85 psi
